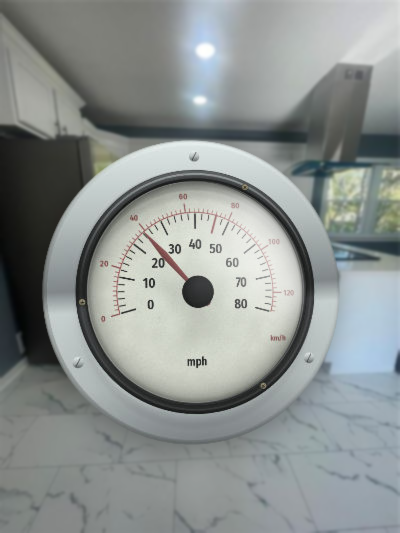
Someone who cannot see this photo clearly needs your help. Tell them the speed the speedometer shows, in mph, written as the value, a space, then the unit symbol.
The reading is 24 mph
